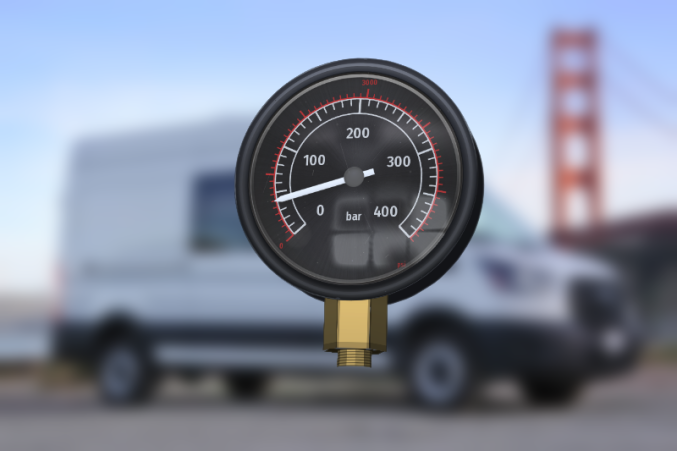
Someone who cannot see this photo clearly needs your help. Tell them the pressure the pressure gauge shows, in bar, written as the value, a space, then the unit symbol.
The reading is 40 bar
